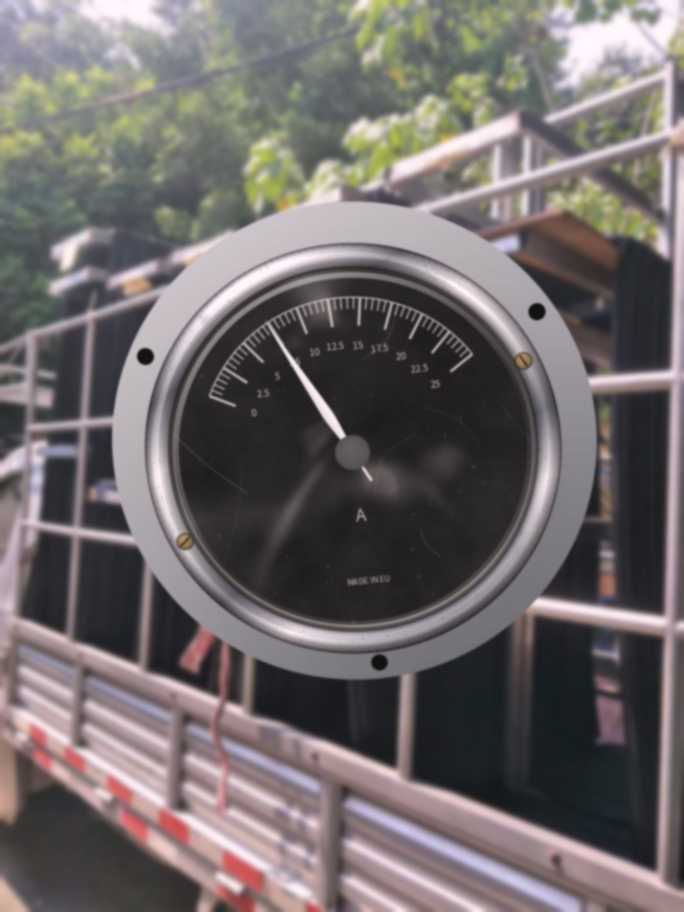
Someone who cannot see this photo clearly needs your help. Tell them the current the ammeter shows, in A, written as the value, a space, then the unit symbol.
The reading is 7.5 A
